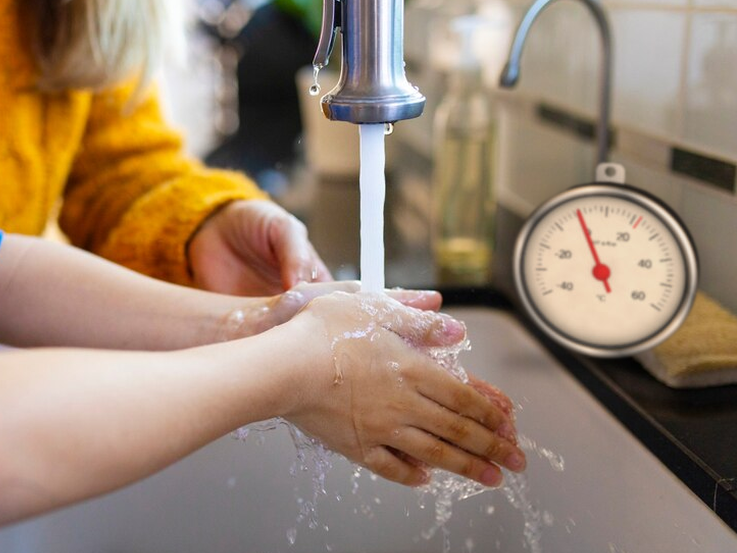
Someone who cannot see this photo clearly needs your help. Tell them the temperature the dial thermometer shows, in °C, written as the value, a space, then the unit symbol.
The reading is 0 °C
